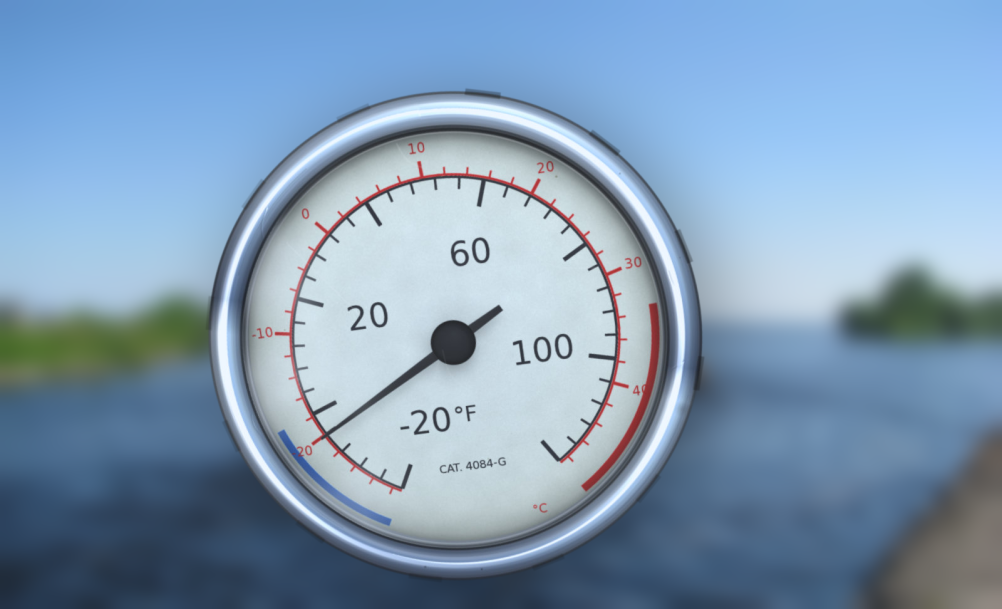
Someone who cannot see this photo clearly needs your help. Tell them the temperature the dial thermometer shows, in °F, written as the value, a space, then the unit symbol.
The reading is -4 °F
